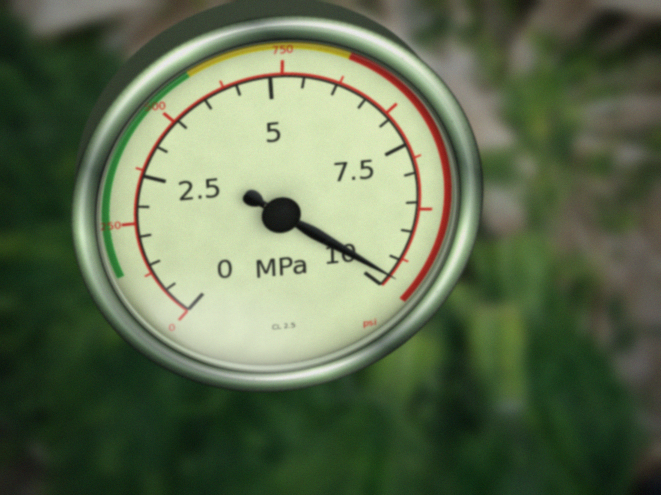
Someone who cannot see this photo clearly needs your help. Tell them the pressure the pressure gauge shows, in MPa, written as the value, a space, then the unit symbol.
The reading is 9.75 MPa
